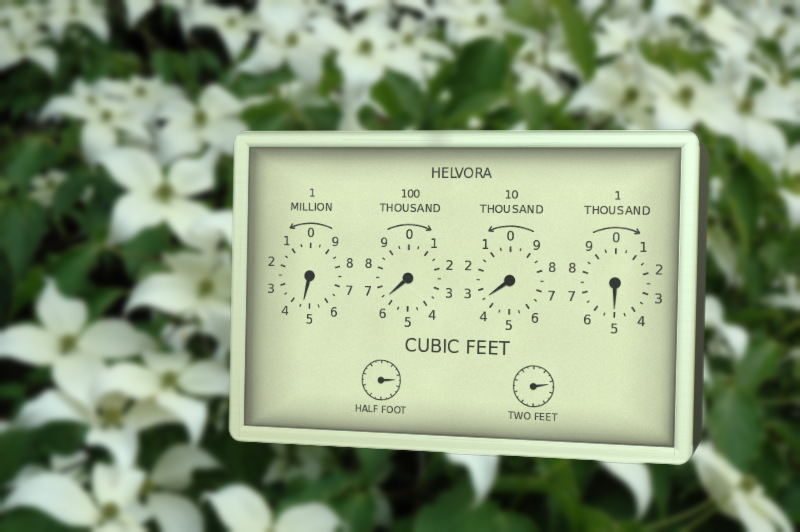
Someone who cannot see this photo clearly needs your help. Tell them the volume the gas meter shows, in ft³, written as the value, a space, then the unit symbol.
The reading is 463500 ft³
